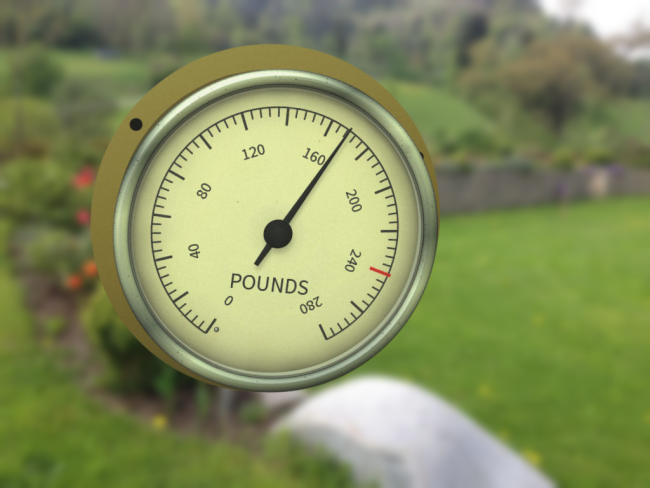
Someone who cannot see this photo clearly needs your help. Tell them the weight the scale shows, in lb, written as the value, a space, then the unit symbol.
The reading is 168 lb
